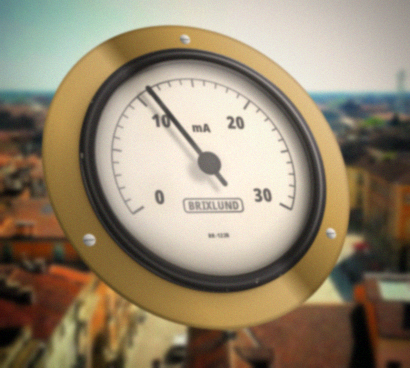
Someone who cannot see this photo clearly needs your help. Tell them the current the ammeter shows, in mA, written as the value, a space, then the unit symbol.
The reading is 11 mA
